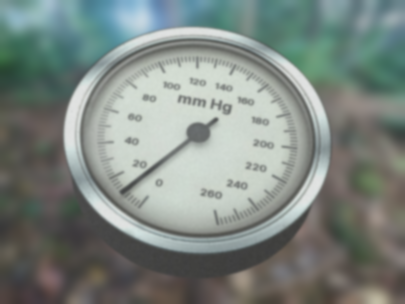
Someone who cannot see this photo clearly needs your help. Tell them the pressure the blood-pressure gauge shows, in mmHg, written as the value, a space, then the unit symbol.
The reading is 10 mmHg
